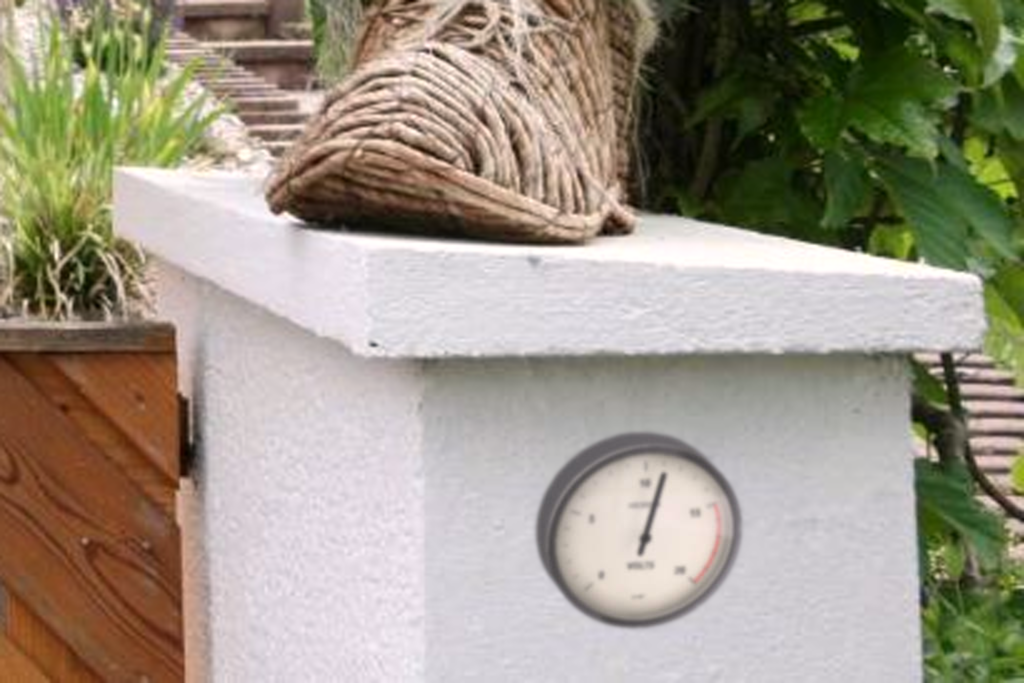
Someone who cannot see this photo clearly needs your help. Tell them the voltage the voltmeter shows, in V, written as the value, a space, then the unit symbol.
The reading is 11 V
